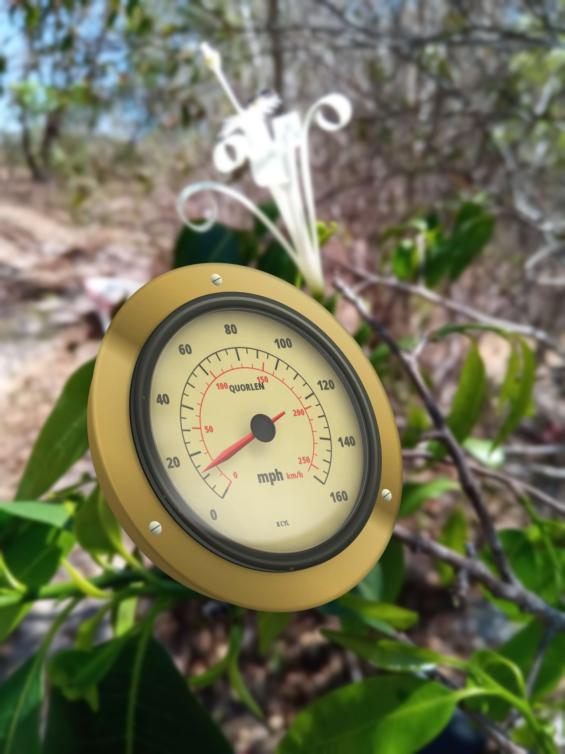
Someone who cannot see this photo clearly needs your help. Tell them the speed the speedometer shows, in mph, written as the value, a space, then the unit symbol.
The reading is 12.5 mph
